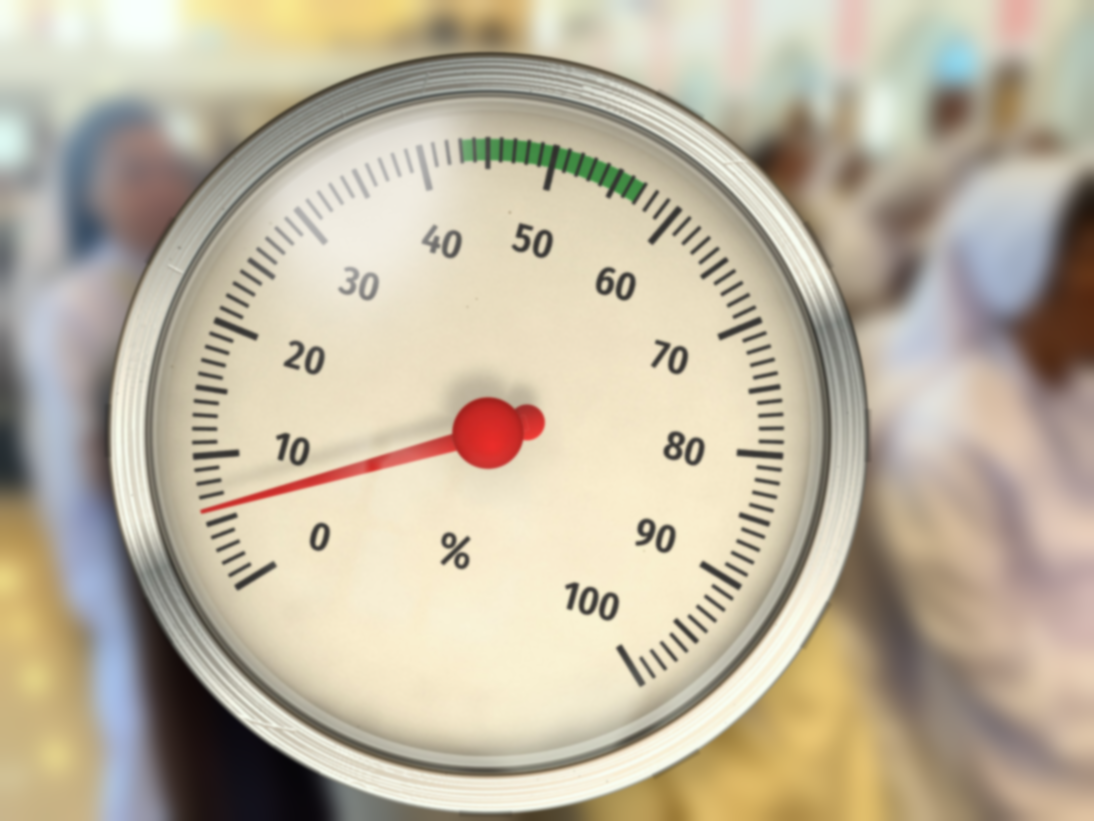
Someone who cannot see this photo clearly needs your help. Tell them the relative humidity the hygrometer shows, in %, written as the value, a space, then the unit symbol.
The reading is 6 %
